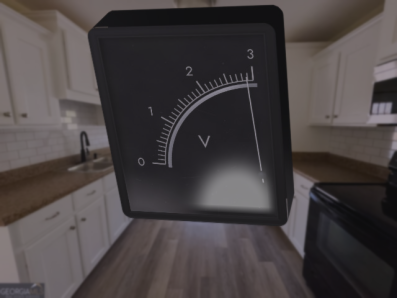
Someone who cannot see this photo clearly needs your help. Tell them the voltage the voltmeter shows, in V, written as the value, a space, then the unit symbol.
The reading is 2.9 V
